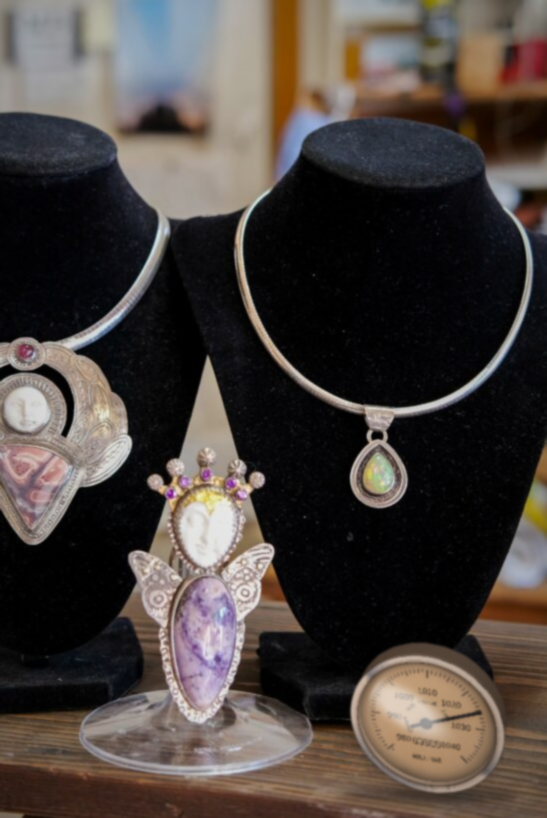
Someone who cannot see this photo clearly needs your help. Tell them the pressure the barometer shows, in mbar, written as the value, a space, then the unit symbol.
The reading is 1025 mbar
